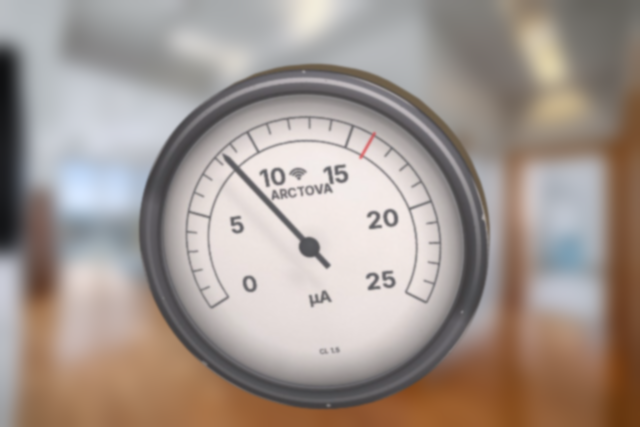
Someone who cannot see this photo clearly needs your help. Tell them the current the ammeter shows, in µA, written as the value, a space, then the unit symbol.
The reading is 8.5 µA
